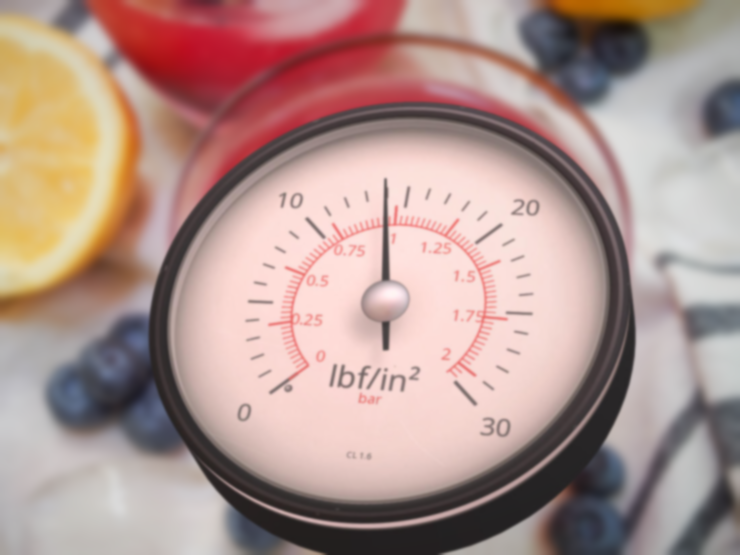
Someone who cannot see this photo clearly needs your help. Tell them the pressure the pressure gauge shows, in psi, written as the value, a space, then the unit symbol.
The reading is 14 psi
